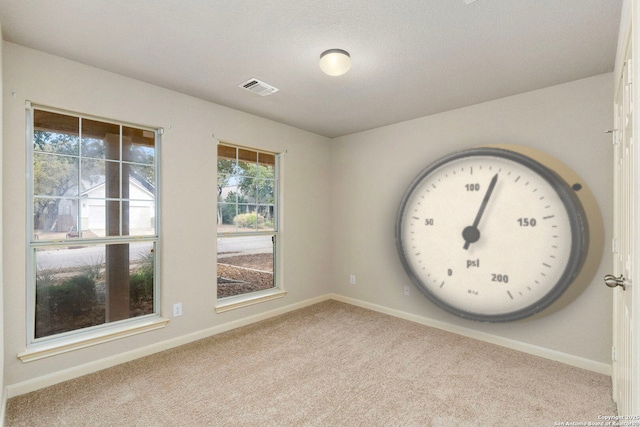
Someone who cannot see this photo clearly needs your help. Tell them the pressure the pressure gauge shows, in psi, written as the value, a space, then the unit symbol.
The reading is 115 psi
